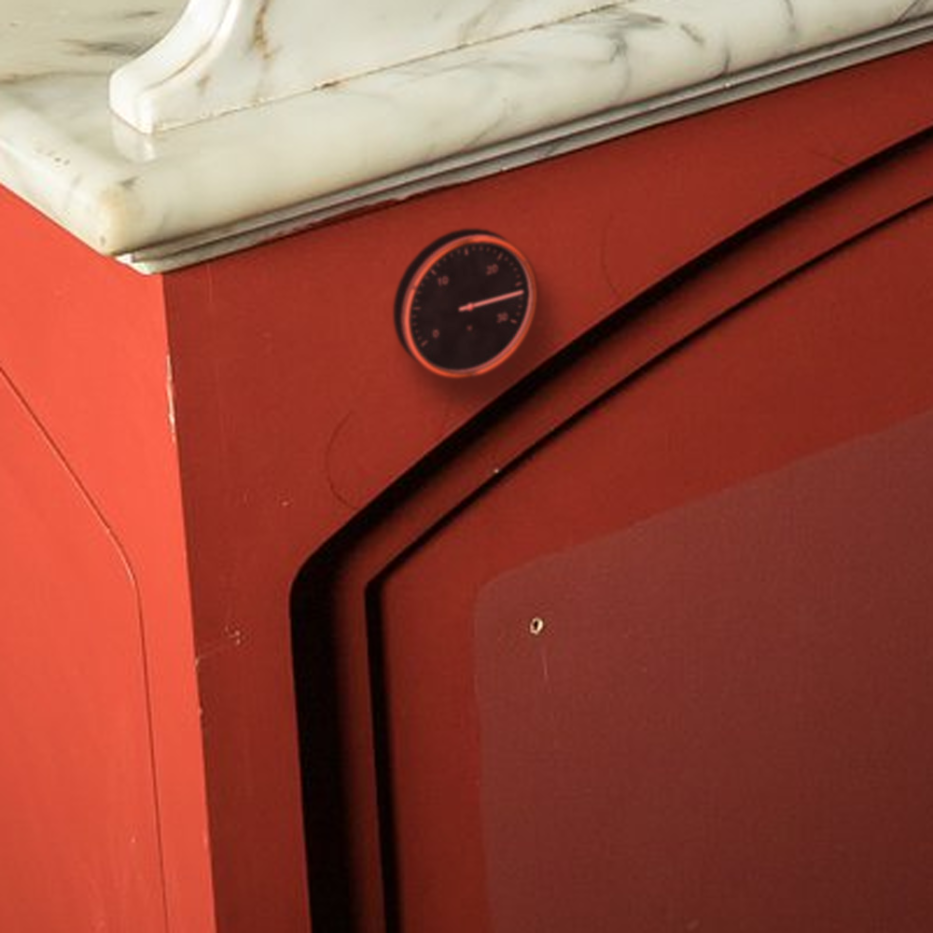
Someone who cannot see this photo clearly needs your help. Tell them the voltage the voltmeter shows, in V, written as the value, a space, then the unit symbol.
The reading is 26 V
